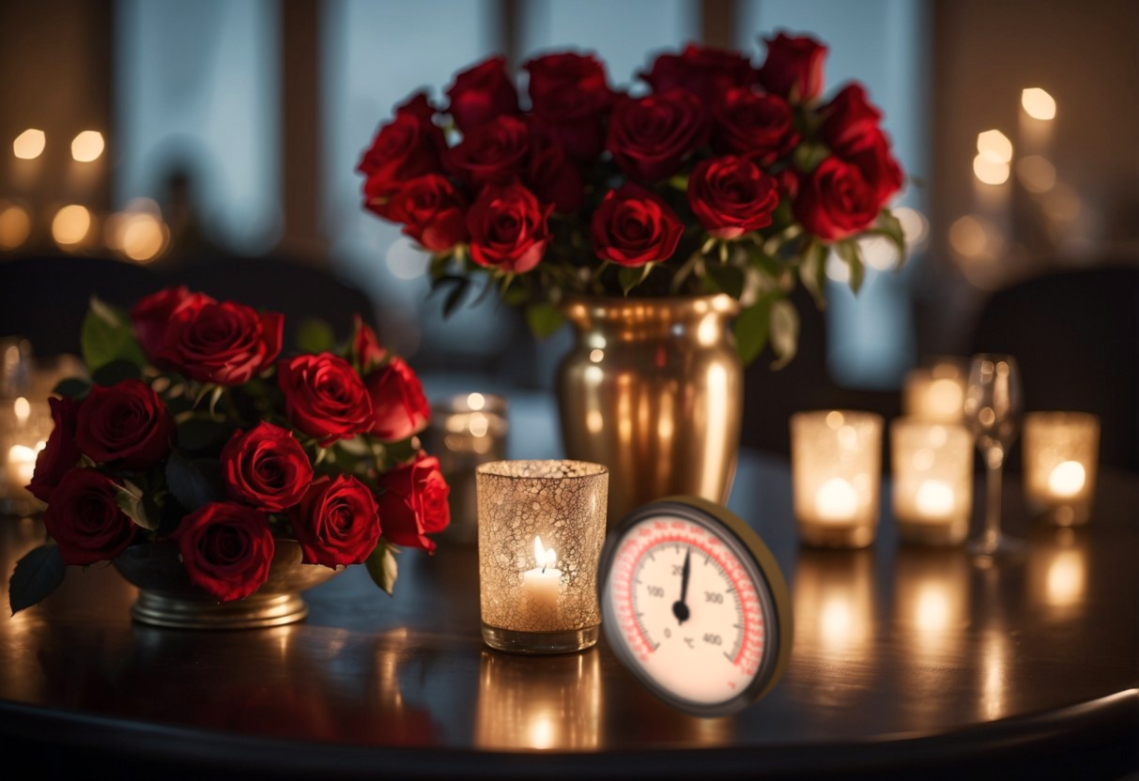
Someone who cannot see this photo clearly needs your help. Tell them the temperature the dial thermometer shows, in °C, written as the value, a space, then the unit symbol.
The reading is 225 °C
